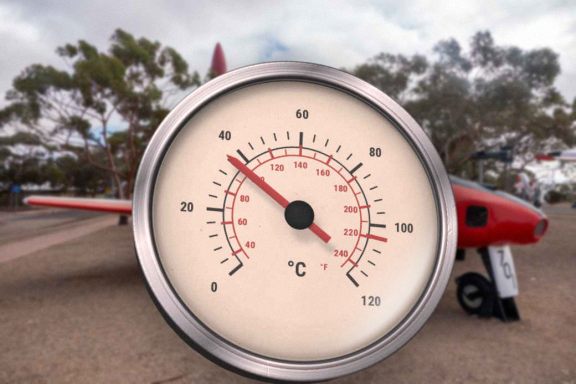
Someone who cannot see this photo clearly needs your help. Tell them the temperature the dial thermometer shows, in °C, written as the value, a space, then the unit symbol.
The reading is 36 °C
